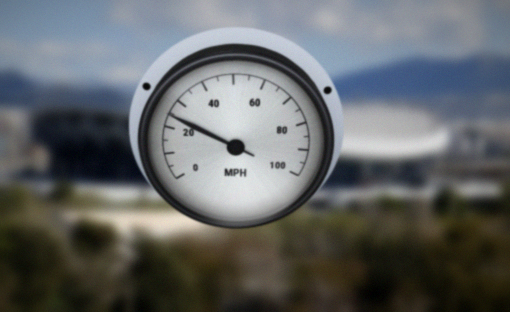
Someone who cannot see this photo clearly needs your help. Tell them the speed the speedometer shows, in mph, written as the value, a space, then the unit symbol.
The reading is 25 mph
